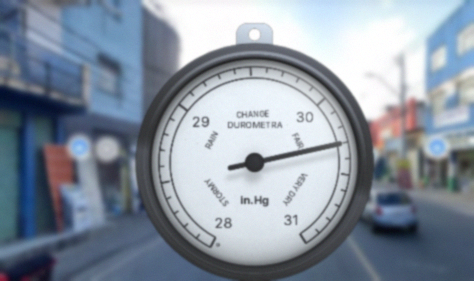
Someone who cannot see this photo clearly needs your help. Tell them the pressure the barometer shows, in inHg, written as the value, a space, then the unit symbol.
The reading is 30.3 inHg
